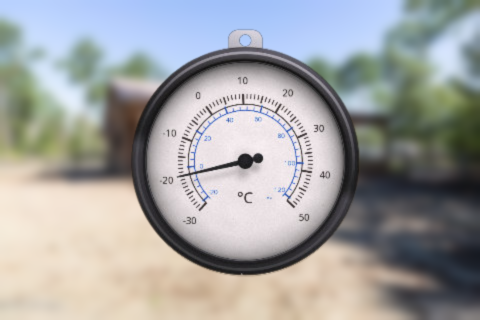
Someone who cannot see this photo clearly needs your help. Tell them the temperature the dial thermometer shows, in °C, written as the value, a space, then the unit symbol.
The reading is -20 °C
